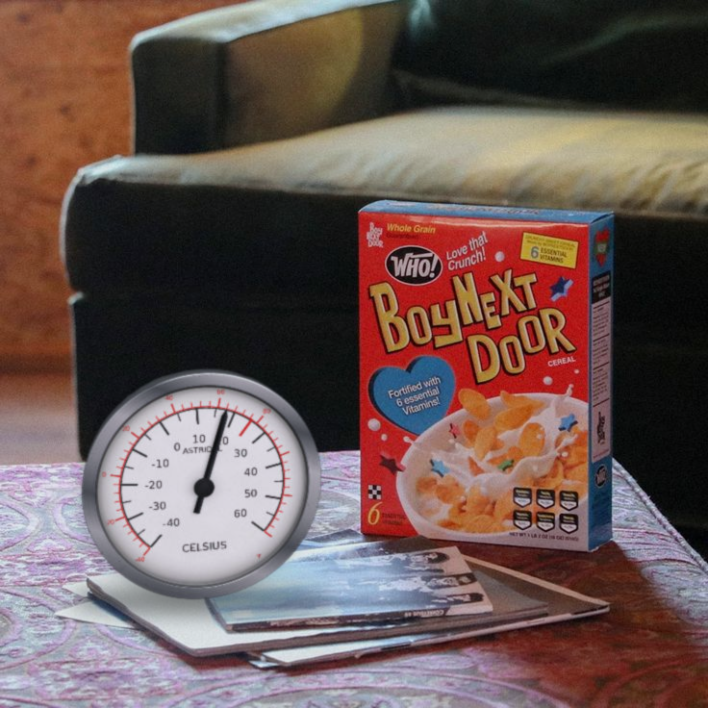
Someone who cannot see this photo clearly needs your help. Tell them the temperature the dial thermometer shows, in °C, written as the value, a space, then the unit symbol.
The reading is 17.5 °C
